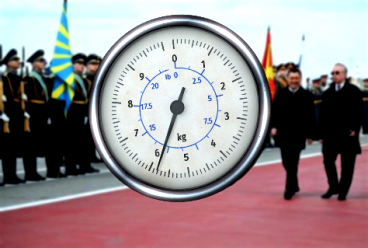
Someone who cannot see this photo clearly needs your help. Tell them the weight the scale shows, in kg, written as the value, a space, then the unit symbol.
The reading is 5.8 kg
